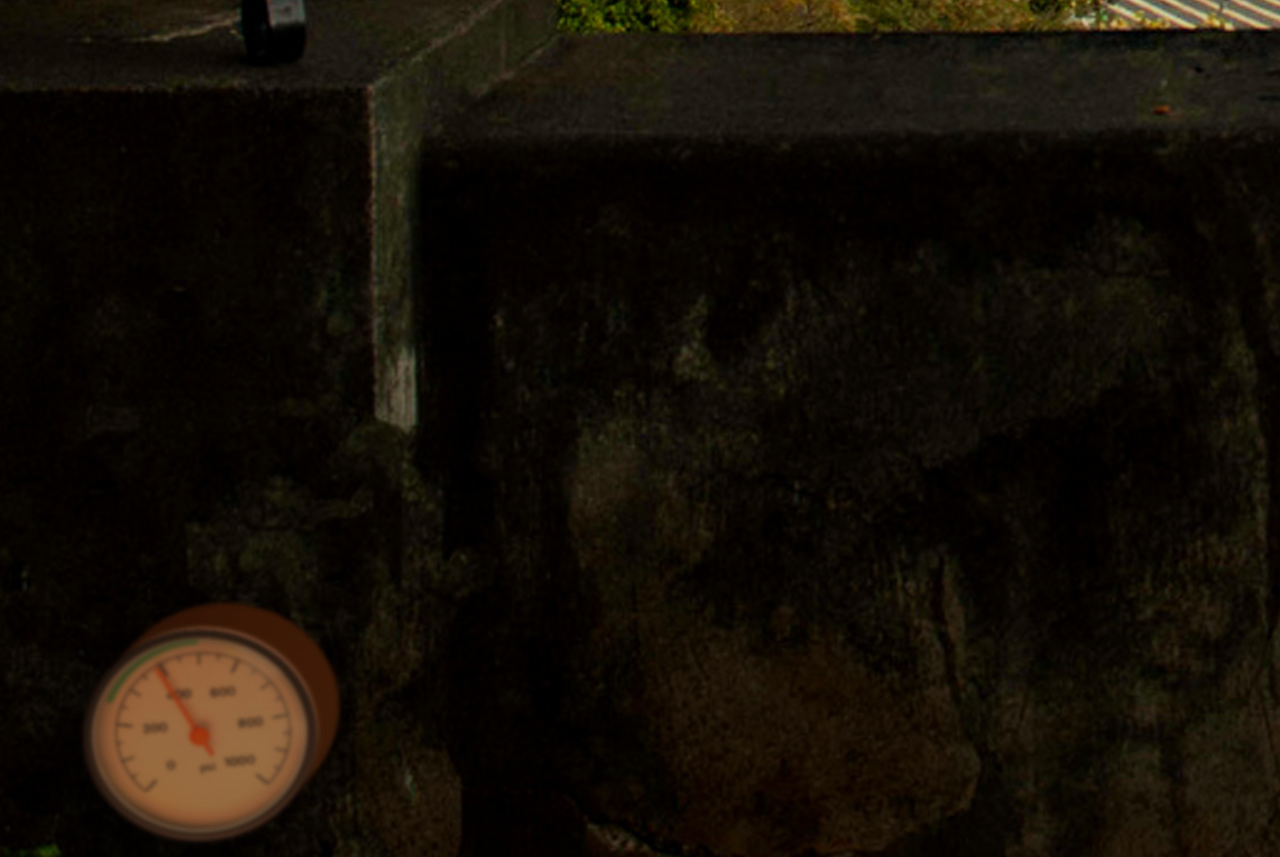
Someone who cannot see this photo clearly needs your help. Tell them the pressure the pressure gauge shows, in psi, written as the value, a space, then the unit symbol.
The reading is 400 psi
